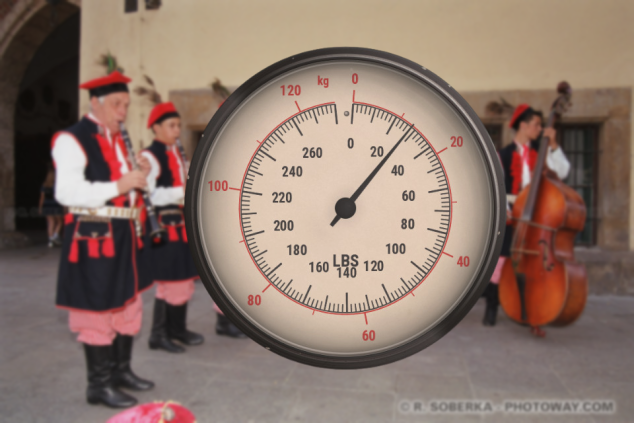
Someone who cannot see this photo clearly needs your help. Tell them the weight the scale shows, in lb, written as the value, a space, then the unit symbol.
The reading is 28 lb
